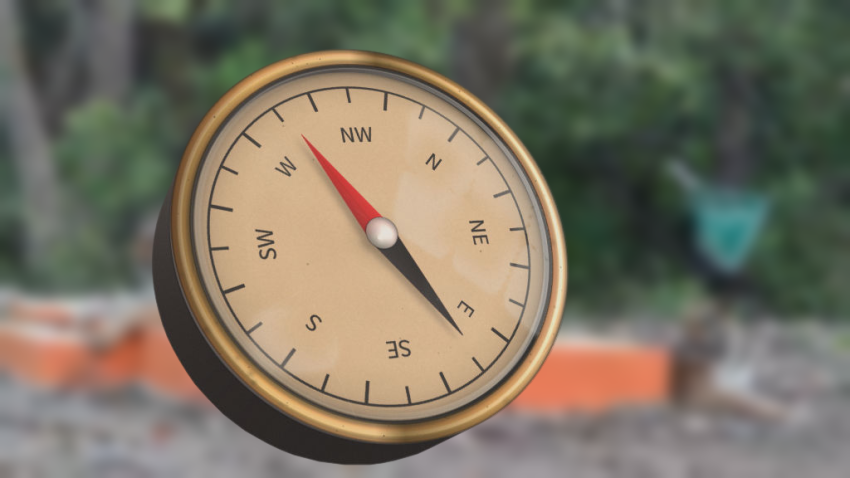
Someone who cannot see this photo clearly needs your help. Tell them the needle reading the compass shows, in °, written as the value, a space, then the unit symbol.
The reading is 285 °
